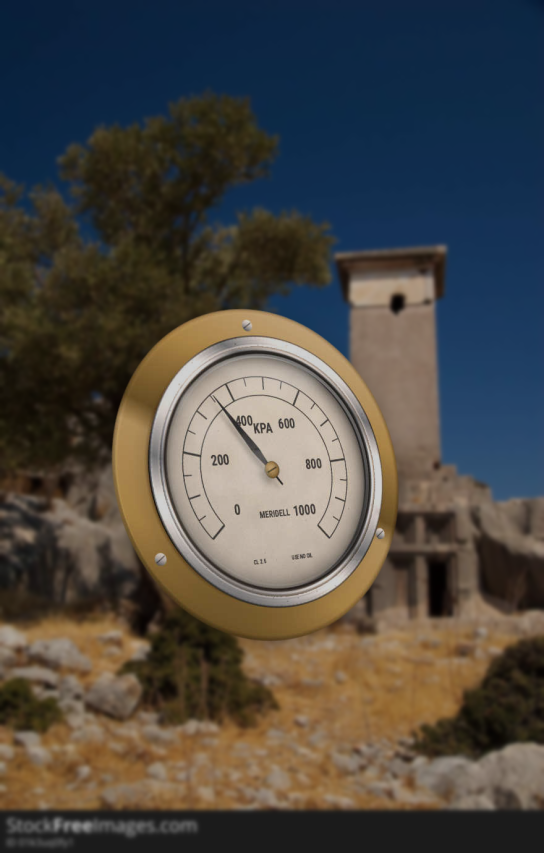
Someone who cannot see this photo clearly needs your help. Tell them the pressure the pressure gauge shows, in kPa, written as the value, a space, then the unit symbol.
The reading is 350 kPa
